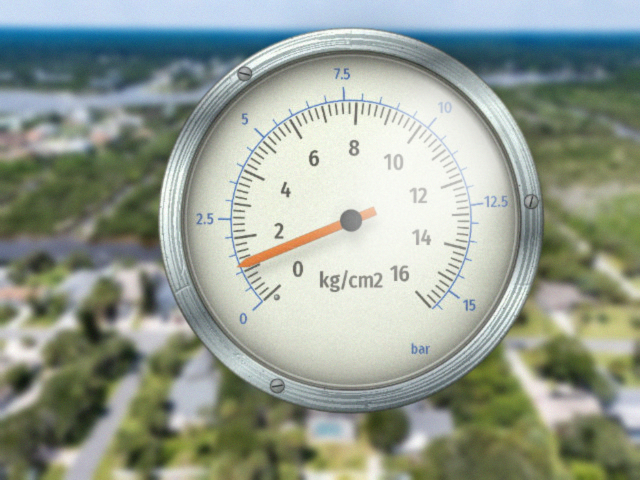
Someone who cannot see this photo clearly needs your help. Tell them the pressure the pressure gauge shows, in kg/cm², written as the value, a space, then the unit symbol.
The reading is 1.2 kg/cm²
